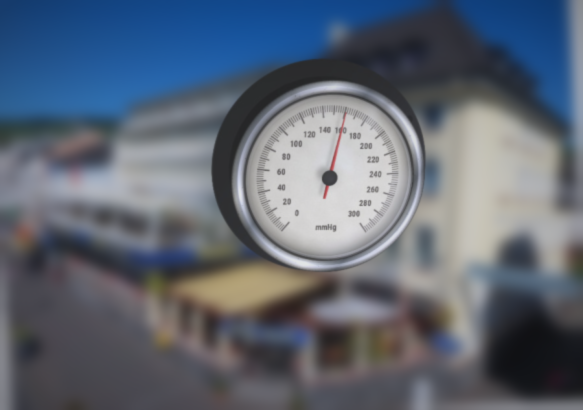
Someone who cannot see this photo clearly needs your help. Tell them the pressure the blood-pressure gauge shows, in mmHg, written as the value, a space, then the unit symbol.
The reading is 160 mmHg
